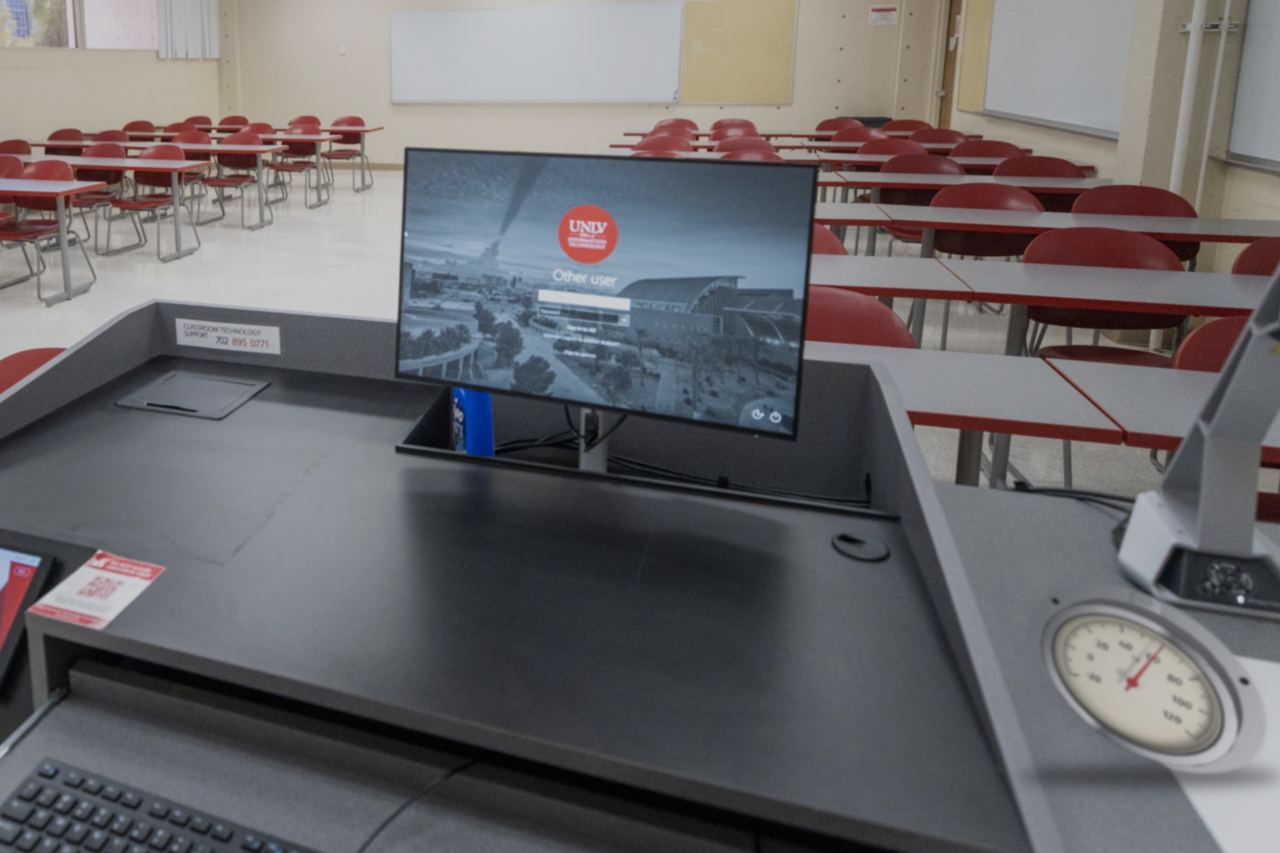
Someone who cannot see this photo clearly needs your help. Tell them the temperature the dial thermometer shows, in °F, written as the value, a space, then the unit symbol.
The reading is 60 °F
